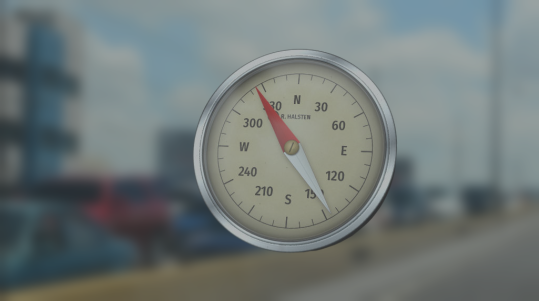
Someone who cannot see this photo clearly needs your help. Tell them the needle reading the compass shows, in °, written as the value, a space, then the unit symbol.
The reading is 325 °
